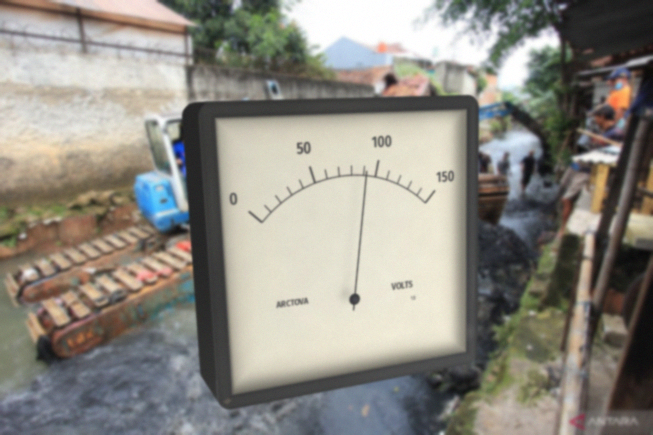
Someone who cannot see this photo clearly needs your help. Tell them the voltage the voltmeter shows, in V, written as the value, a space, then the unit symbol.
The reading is 90 V
